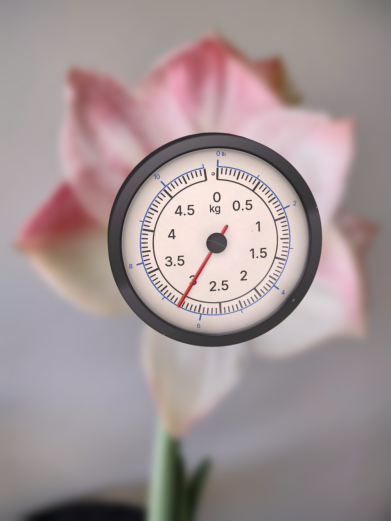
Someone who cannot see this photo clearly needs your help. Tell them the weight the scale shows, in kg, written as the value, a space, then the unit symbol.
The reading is 3 kg
